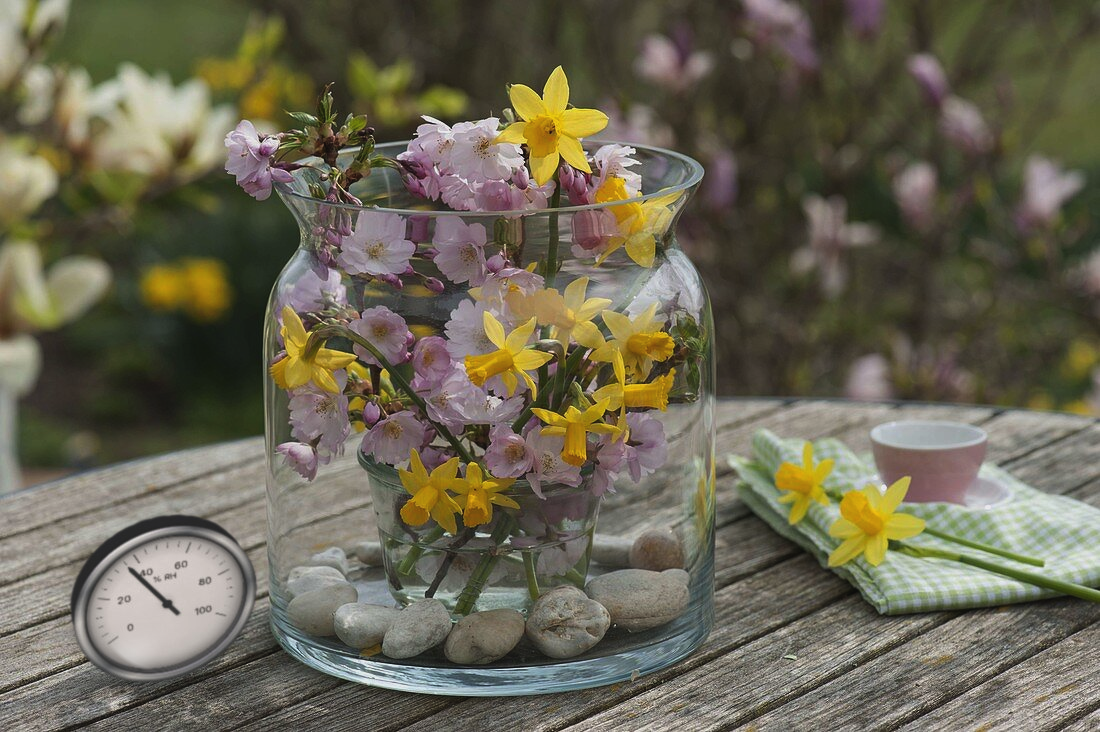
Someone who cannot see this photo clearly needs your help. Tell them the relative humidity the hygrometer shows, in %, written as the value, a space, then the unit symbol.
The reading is 36 %
